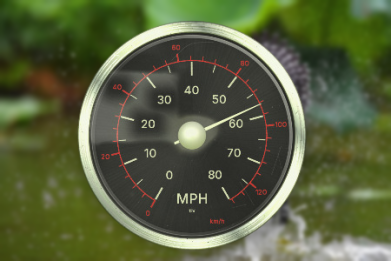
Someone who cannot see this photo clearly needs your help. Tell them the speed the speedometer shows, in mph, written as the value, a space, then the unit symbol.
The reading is 57.5 mph
